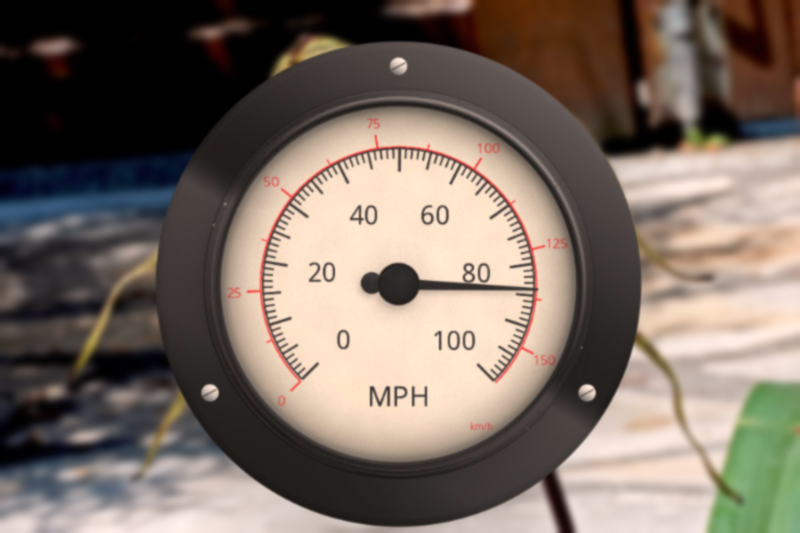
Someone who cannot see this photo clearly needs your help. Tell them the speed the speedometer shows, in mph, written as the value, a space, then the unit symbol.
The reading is 84 mph
